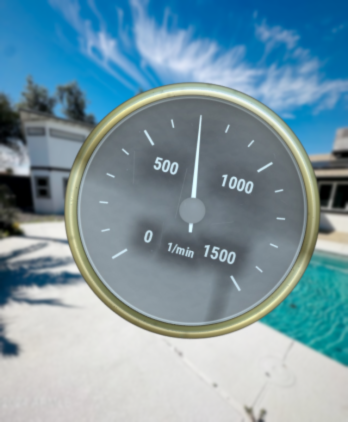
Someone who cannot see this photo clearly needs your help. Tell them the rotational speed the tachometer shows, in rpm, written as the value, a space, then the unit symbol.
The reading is 700 rpm
